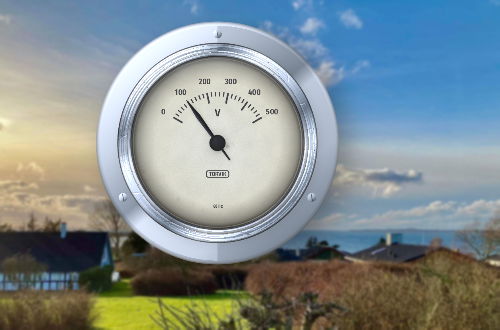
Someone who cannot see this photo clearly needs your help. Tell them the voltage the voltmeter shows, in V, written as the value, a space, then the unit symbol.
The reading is 100 V
